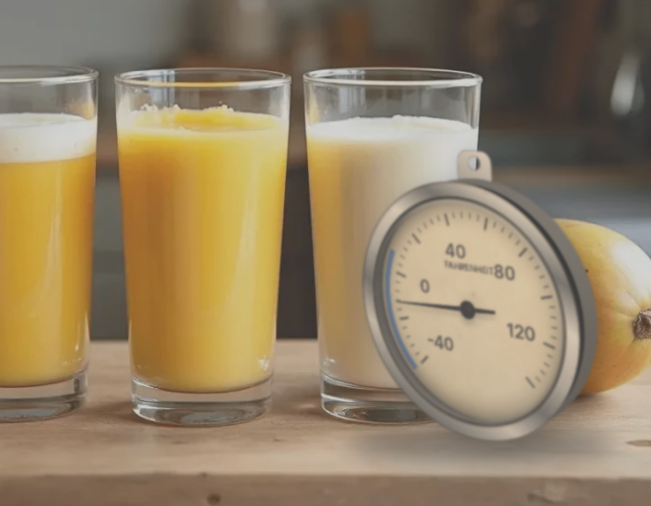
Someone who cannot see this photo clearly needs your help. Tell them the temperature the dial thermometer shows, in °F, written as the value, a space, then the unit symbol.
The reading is -12 °F
